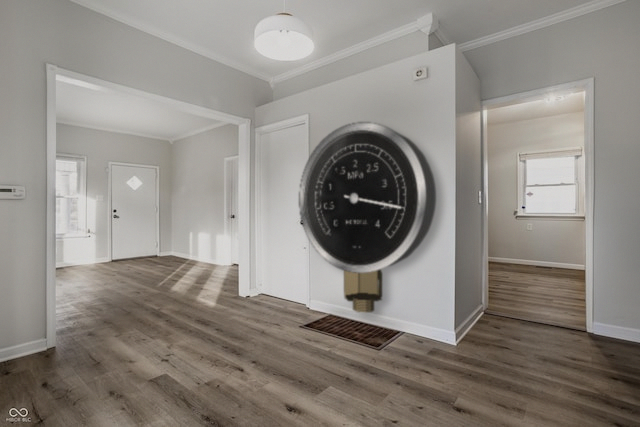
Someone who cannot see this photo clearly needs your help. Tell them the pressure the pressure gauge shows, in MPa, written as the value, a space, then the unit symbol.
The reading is 3.5 MPa
